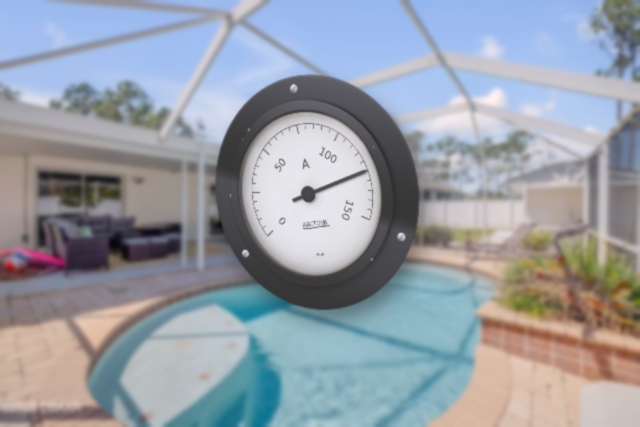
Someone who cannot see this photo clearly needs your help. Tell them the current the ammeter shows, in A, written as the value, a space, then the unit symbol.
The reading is 125 A
